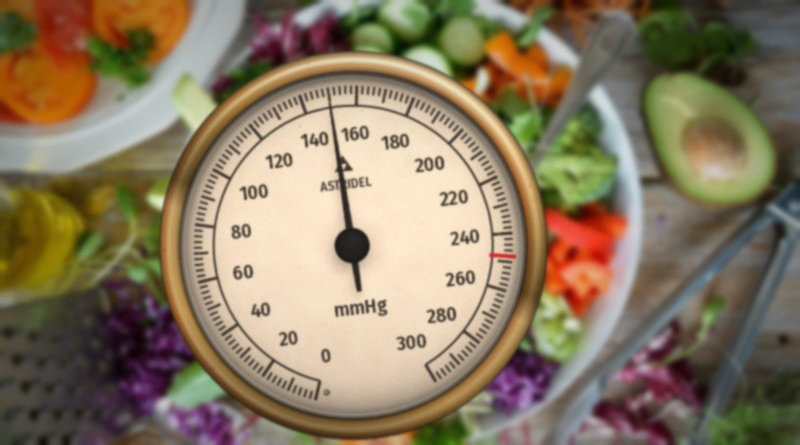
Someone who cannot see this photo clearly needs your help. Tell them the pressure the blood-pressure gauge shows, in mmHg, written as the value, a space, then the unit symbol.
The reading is 150 mmHg
